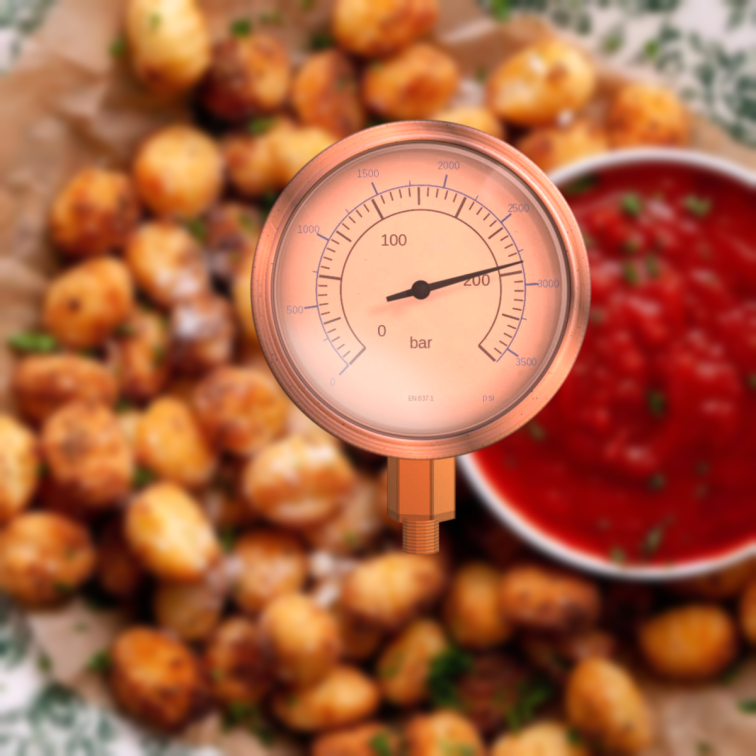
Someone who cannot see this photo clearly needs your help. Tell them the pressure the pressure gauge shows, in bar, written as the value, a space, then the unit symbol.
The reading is 195 bar
